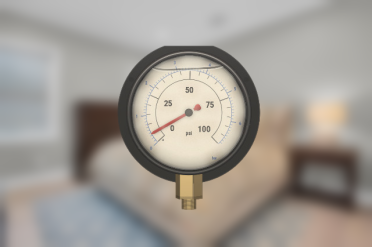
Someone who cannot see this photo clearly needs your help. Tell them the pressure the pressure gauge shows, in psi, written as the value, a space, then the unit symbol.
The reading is 5 psi
